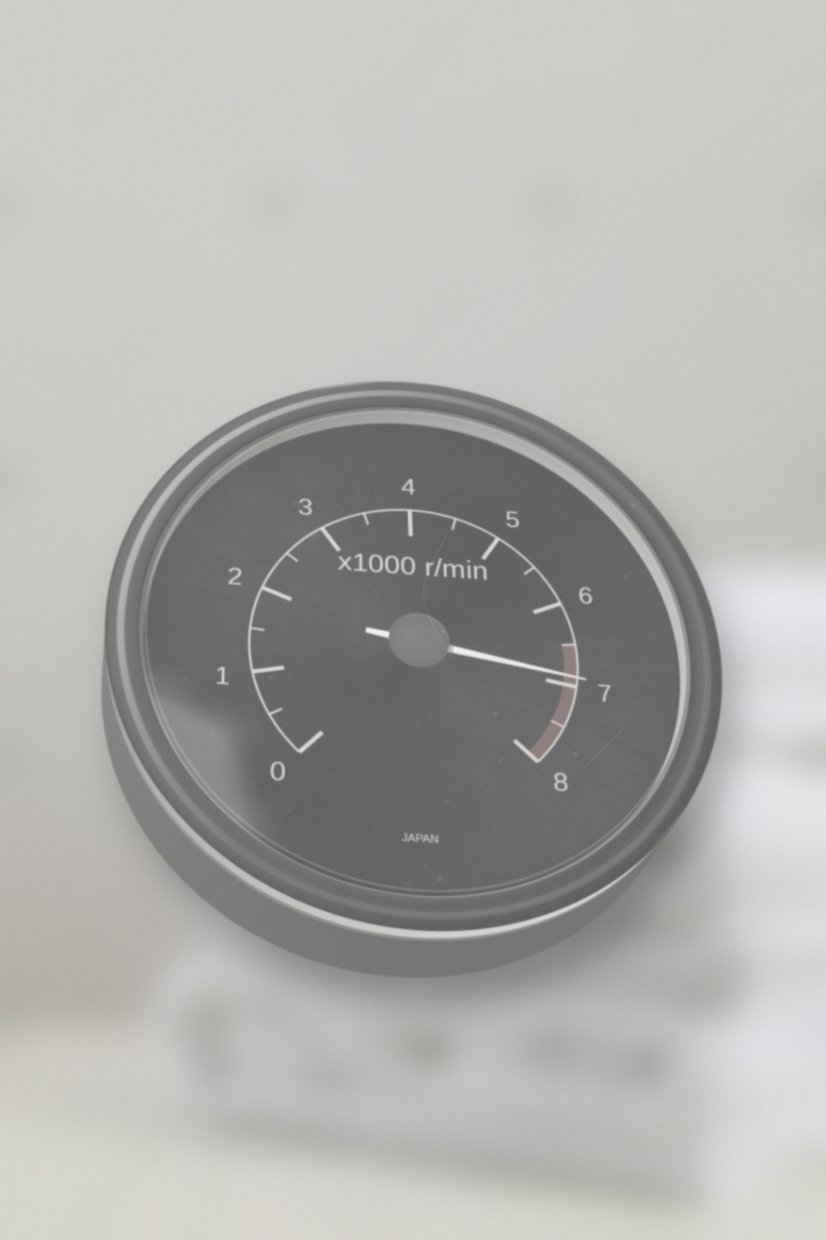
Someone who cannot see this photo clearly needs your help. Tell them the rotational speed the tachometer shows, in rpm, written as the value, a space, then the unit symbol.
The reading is 7000 rpm
